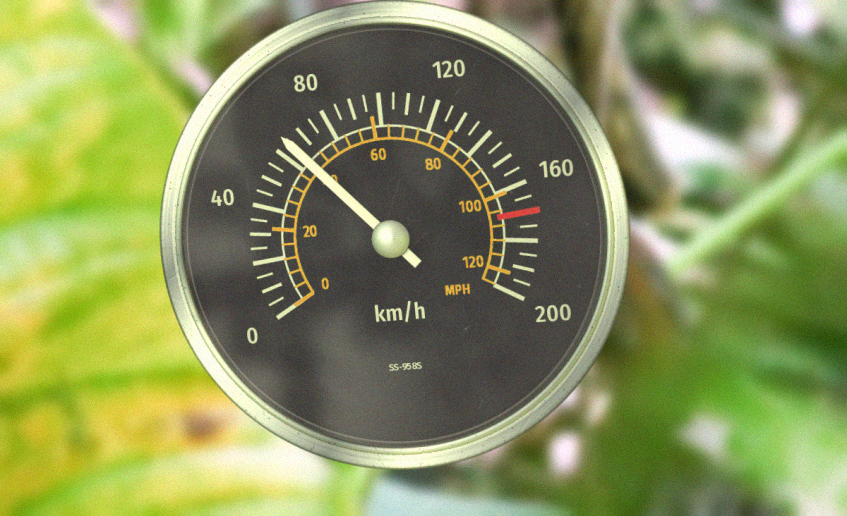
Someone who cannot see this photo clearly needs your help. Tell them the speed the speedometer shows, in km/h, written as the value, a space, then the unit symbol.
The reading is 65 km/h
